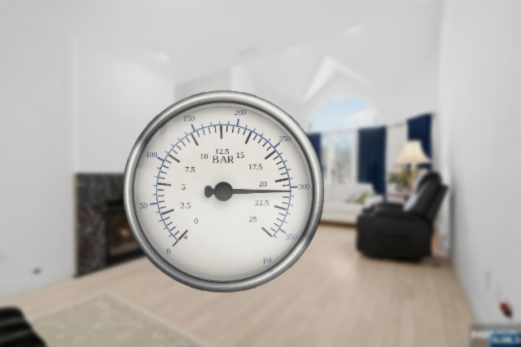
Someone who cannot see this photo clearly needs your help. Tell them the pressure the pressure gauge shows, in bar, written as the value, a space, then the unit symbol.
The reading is 21 bar
